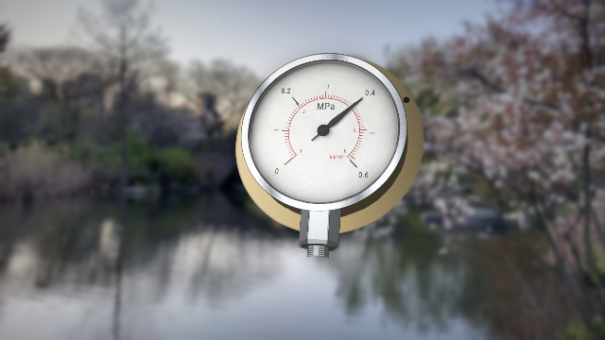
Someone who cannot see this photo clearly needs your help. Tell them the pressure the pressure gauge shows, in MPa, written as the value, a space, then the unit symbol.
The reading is 0.4 MPa
